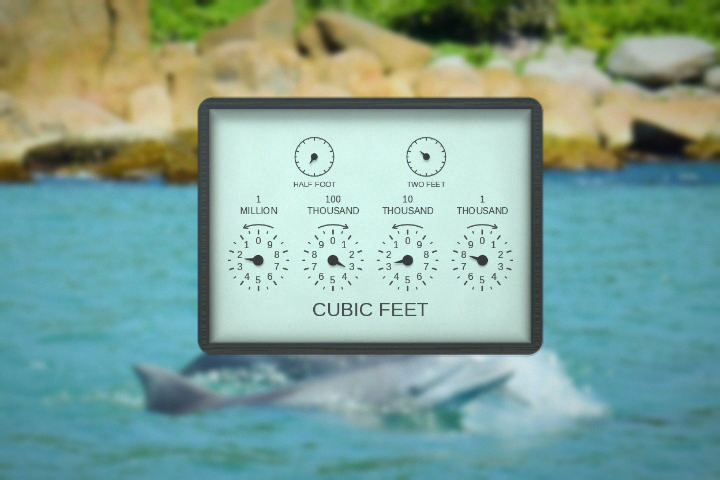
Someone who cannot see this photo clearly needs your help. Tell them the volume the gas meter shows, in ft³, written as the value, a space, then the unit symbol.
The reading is 232800 ft³
